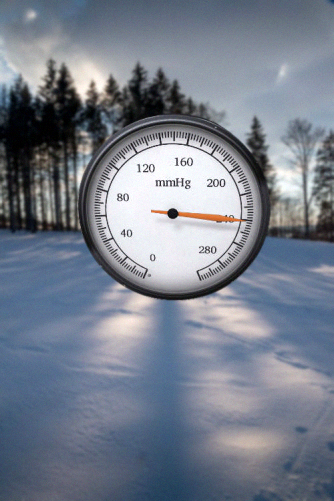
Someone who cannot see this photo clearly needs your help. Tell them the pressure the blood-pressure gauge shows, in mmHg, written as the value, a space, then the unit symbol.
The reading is 240 mmHg
